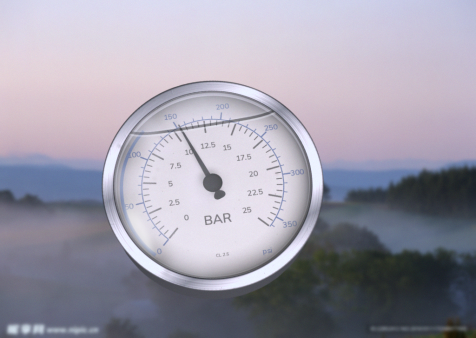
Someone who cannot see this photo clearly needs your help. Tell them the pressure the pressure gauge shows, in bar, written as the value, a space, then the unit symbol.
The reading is 10.5 bar
